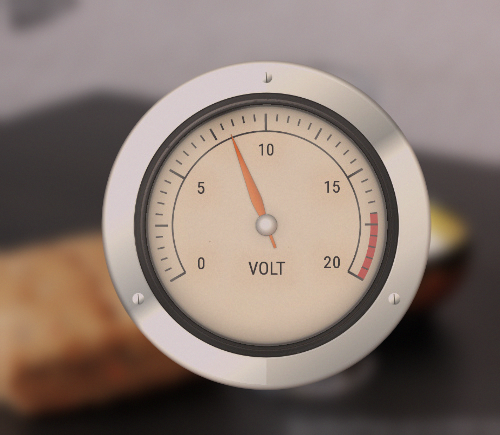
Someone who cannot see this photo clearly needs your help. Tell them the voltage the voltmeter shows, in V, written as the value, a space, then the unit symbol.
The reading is 8.25 V
